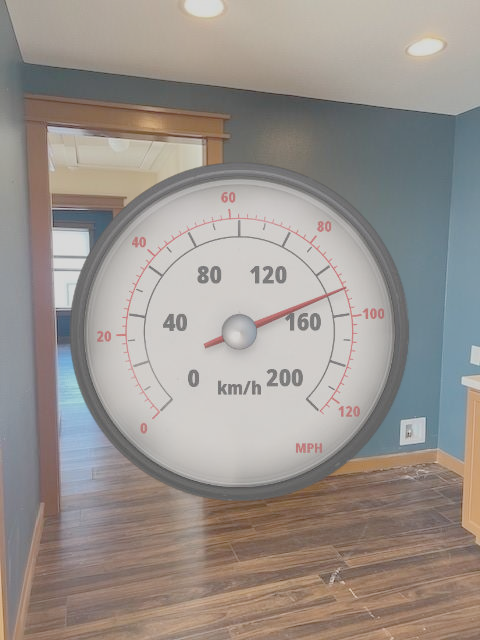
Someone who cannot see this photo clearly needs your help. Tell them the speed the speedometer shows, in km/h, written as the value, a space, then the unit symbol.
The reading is 150 km/h
